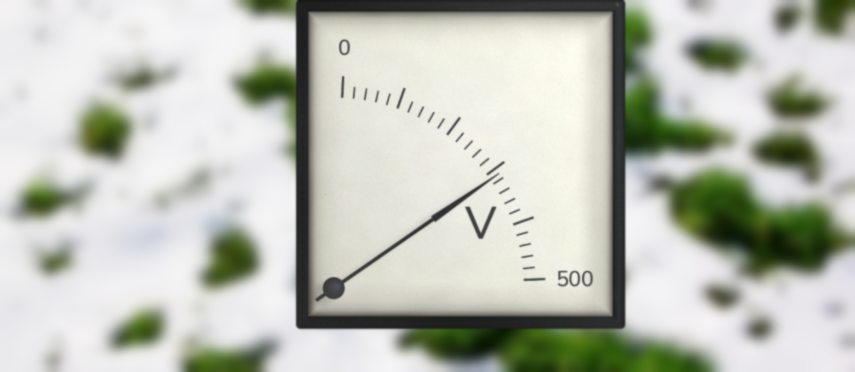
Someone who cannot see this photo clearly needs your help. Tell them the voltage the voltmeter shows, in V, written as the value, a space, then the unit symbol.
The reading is 310 V
